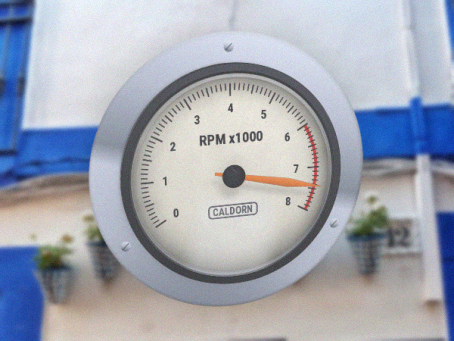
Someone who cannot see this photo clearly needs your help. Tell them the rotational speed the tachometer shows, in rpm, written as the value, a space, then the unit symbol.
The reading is 7400 rpm
